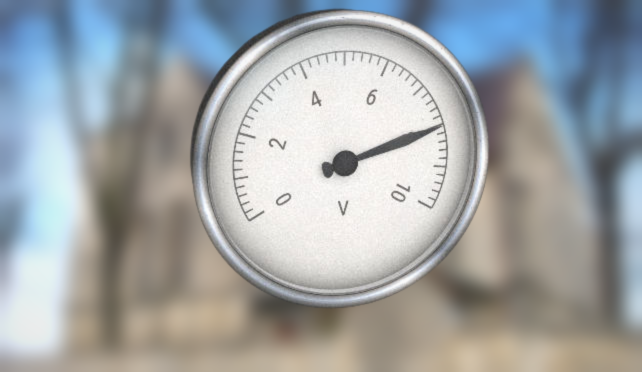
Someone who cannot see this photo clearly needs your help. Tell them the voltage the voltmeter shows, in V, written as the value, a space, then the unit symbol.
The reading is 8 V
